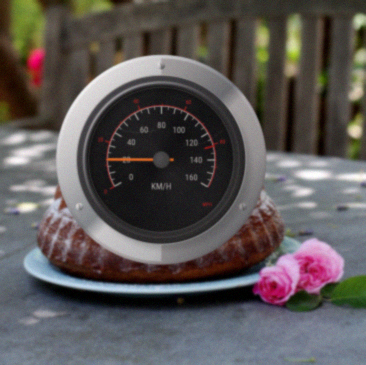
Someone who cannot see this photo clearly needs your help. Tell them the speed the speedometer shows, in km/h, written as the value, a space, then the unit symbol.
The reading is 20 km/h
